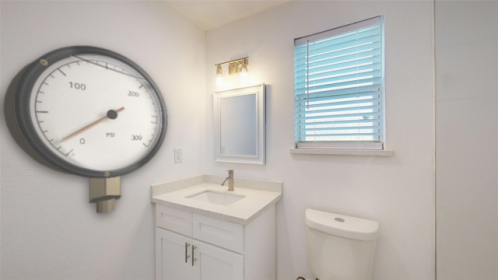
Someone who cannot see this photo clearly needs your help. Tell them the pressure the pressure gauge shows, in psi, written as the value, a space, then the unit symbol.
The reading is 15 psi
